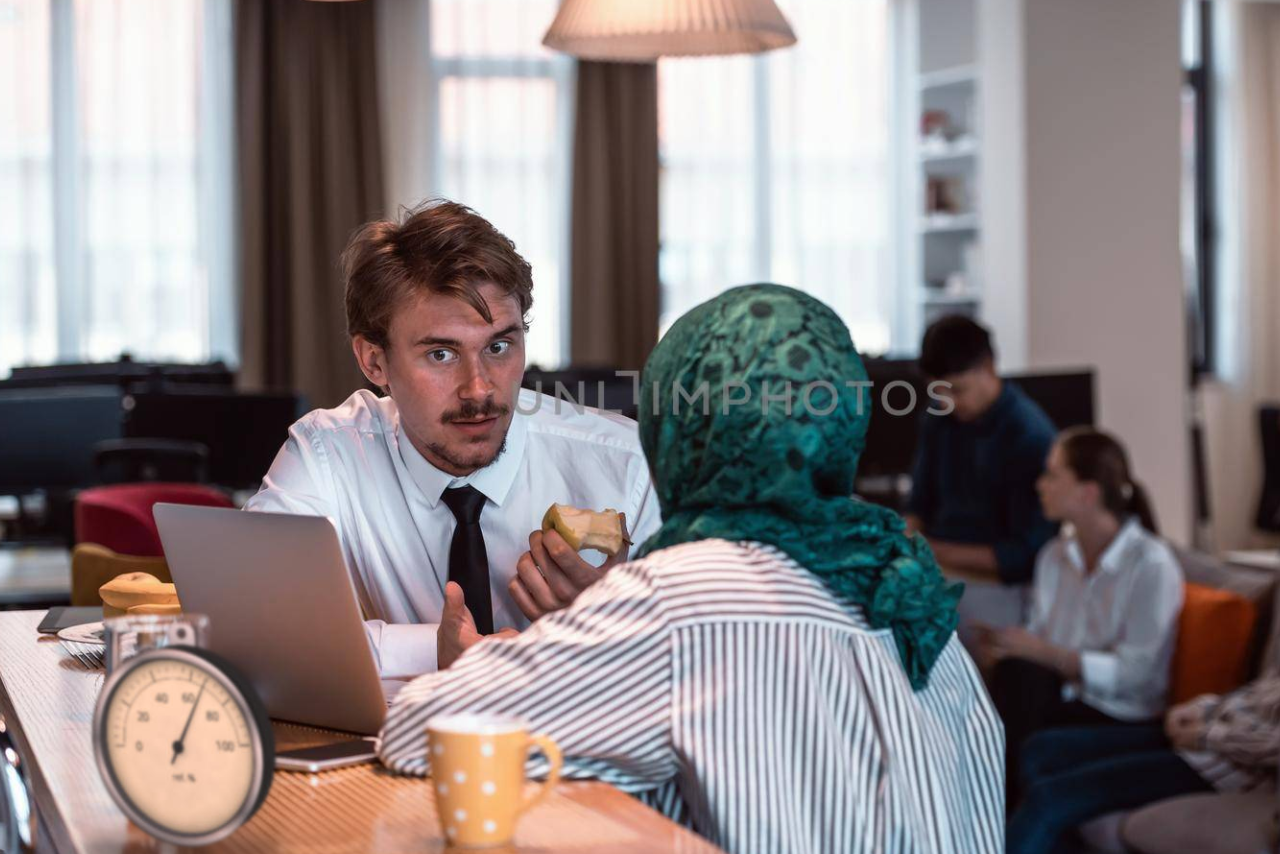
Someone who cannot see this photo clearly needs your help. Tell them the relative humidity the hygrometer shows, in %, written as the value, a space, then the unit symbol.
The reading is 68 %
